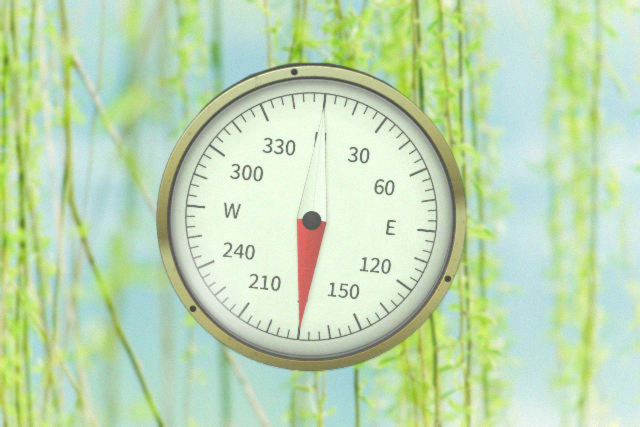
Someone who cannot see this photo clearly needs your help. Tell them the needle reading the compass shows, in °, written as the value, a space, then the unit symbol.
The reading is 180 °
